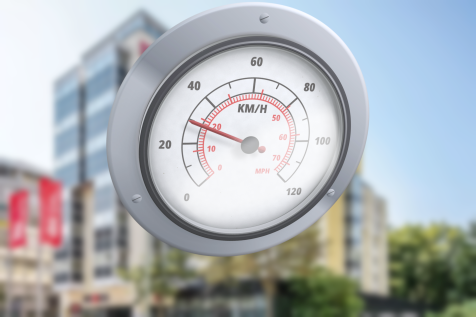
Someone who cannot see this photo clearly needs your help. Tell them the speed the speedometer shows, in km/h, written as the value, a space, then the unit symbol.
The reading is 30 km/h
